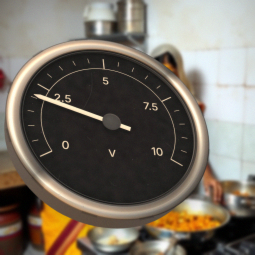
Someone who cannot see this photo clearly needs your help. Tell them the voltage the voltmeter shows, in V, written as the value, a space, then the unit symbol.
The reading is 2 V
